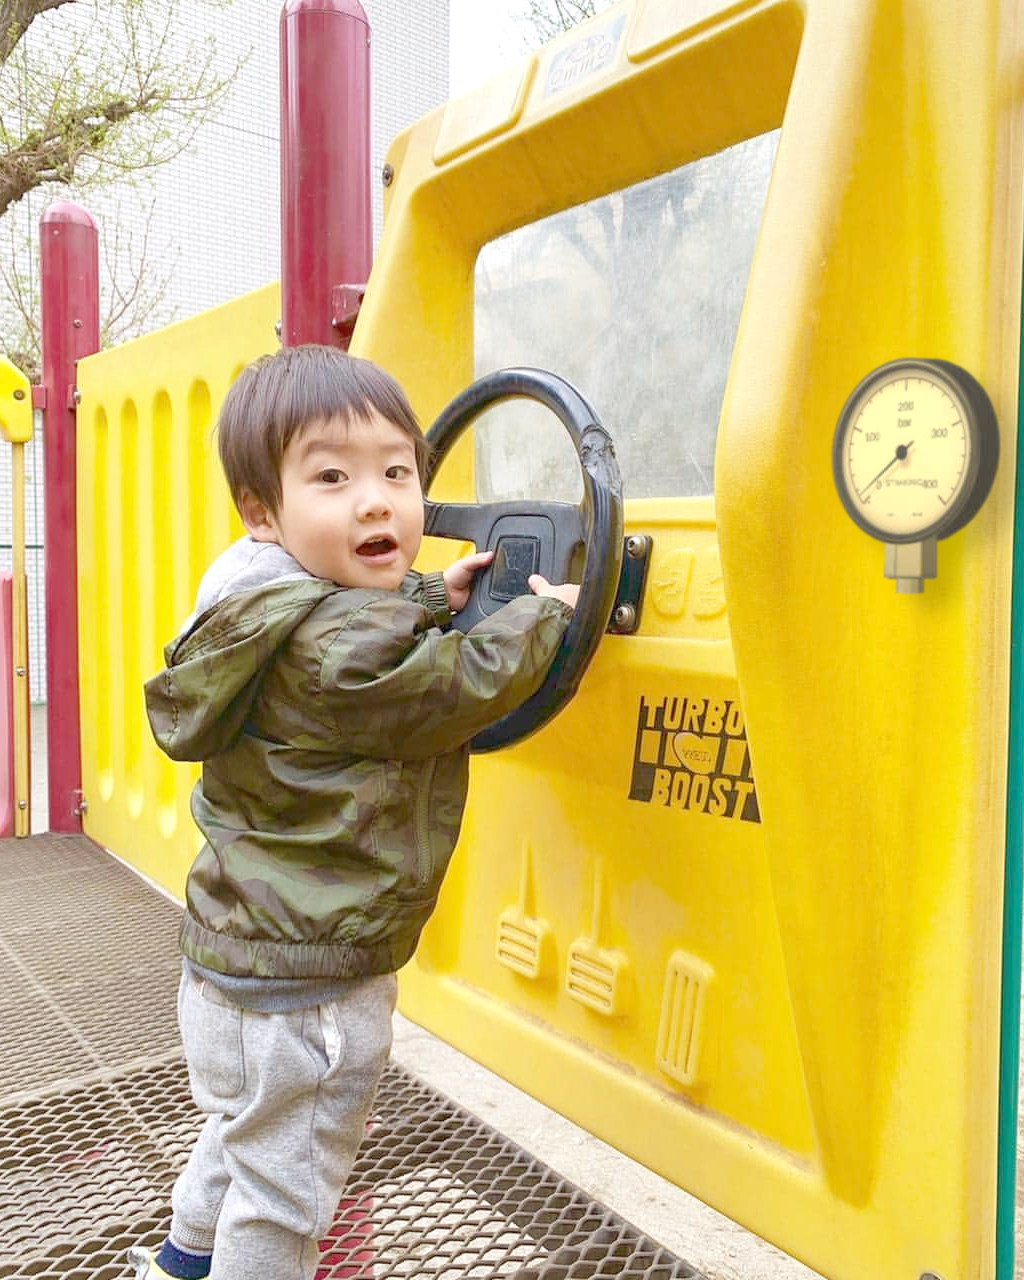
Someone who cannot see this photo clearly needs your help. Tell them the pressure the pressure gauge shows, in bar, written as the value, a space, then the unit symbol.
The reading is 10 bar
